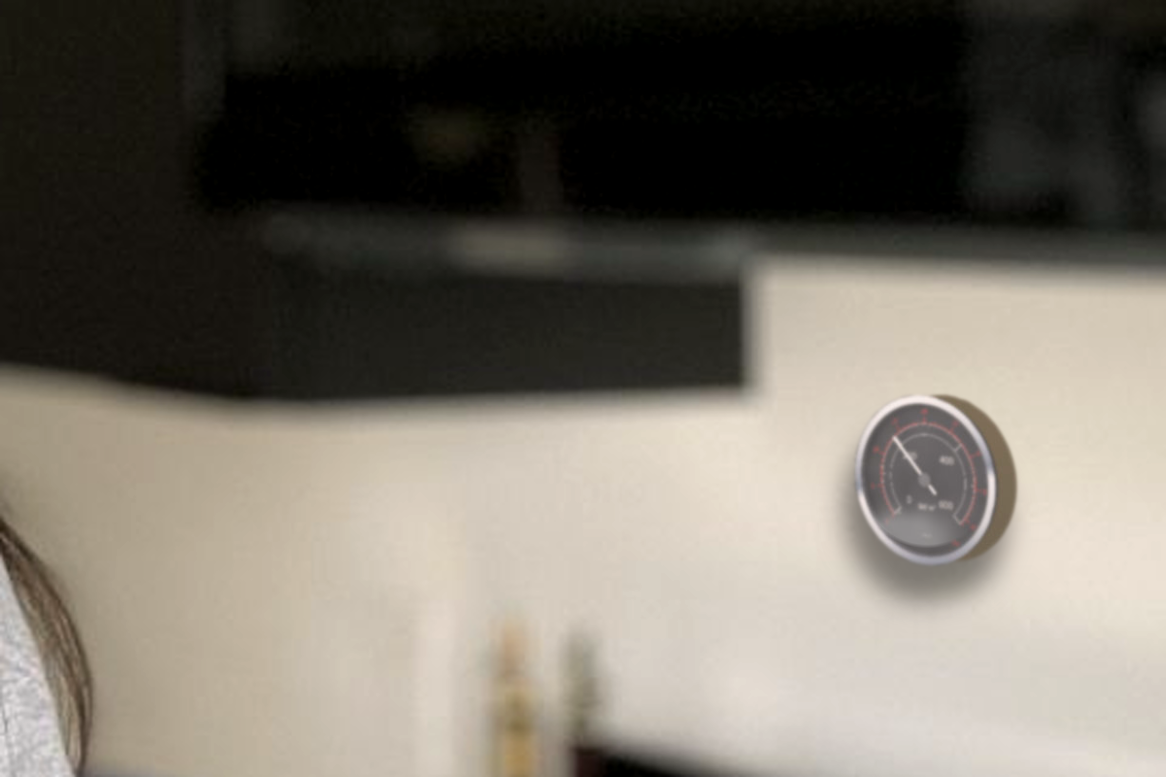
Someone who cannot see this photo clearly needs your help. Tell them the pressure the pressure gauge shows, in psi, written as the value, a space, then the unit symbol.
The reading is 200 psi
